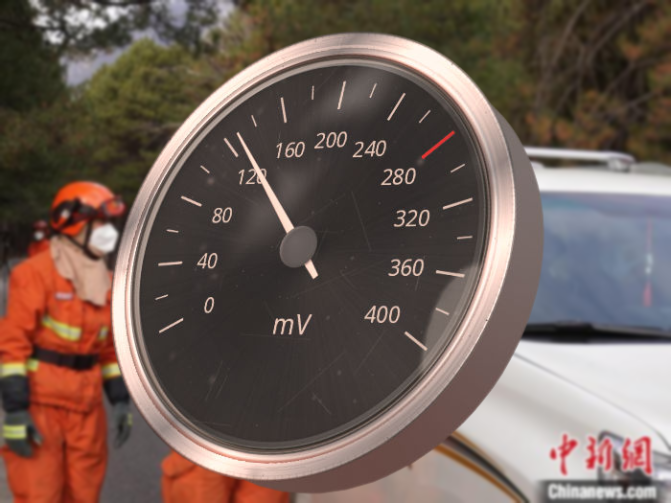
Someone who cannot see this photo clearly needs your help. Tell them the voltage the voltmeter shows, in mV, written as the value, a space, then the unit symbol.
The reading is 130 mV
